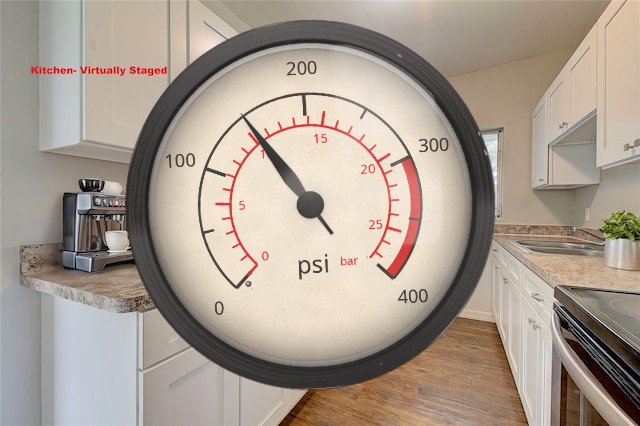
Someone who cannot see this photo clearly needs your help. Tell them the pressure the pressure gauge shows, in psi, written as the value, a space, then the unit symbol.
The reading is 150 psi
